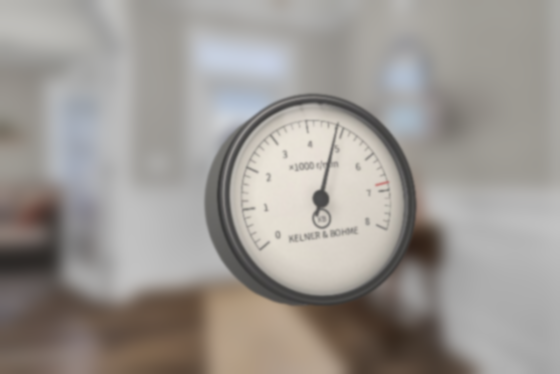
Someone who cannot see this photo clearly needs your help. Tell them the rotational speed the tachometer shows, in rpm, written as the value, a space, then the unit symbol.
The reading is 4800 rpm
